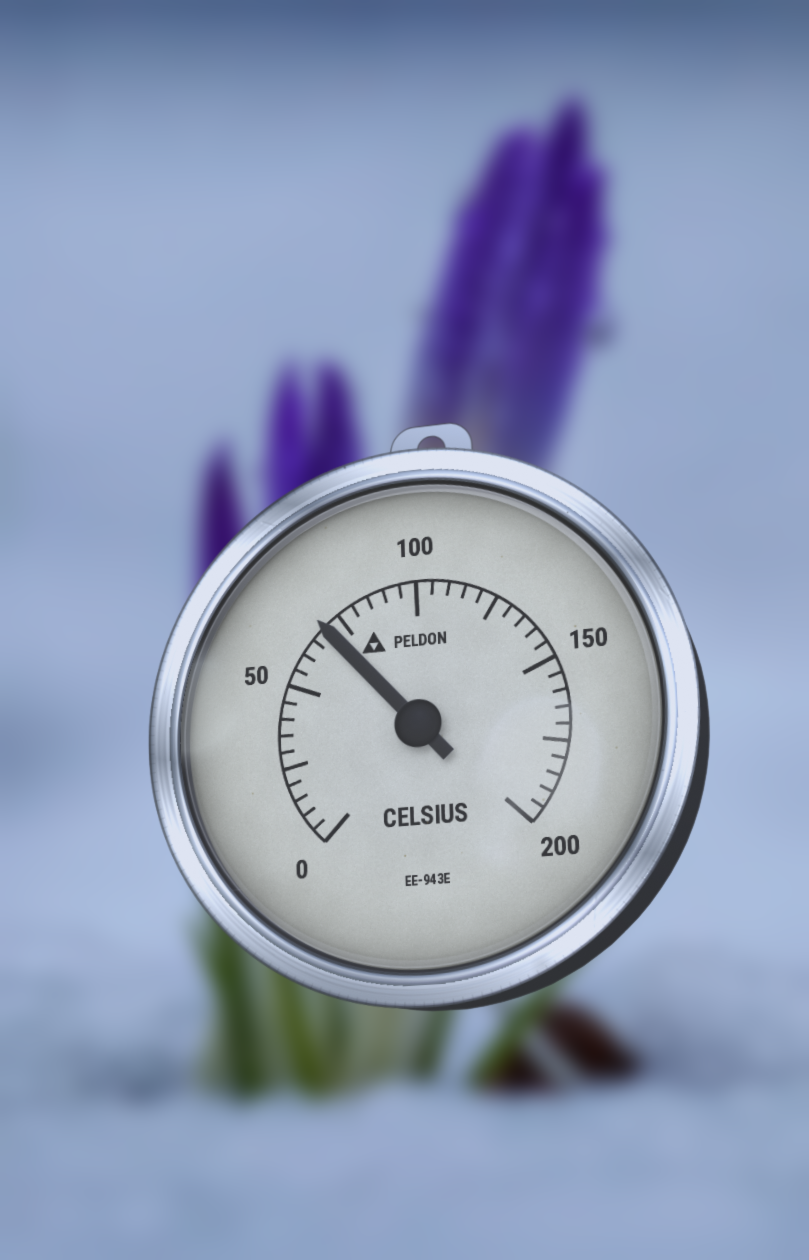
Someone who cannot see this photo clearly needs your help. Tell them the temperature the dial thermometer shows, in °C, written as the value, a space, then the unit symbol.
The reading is 70 °C
